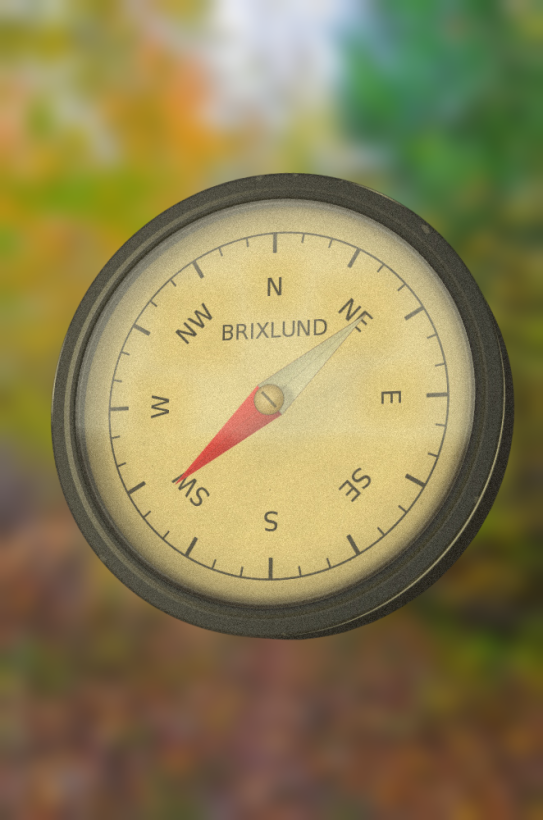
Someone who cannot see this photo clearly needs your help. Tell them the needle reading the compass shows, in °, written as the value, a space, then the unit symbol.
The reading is 230 °
